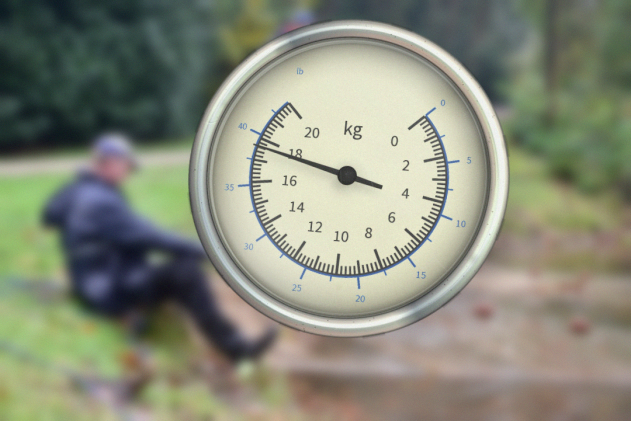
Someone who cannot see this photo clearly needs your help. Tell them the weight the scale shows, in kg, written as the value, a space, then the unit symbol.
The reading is 17.6 kg
